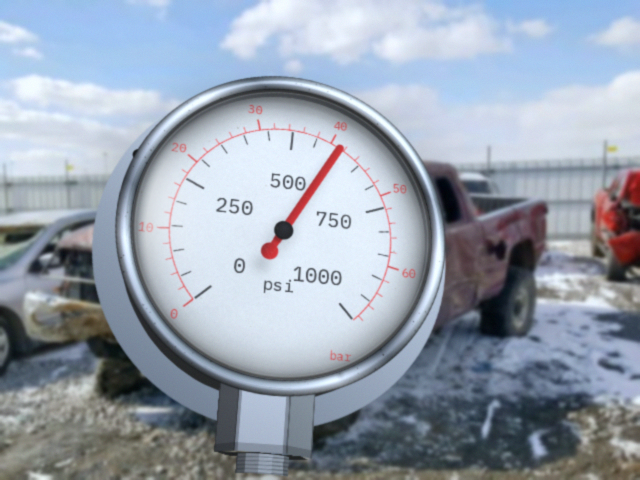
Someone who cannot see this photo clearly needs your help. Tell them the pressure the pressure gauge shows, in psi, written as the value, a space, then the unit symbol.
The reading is 600 psi
